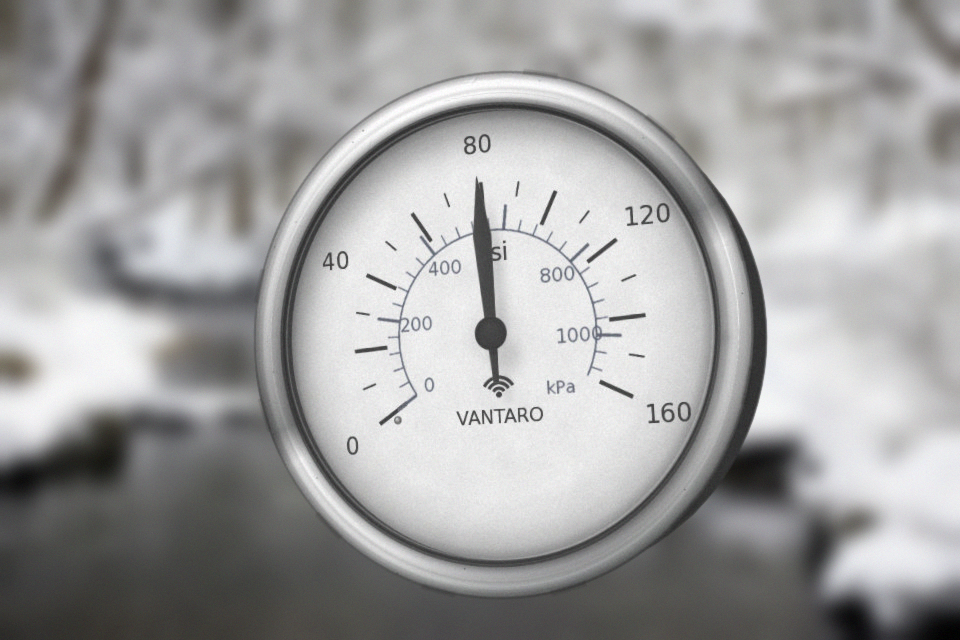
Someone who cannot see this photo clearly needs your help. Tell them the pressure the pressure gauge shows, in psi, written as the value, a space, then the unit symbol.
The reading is 80 psi
